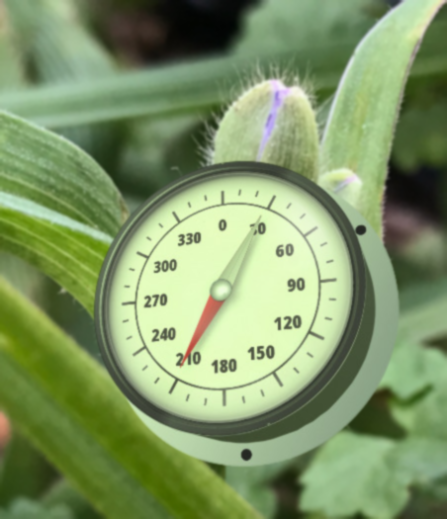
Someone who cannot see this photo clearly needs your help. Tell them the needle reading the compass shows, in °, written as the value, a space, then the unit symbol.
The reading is 210 °
